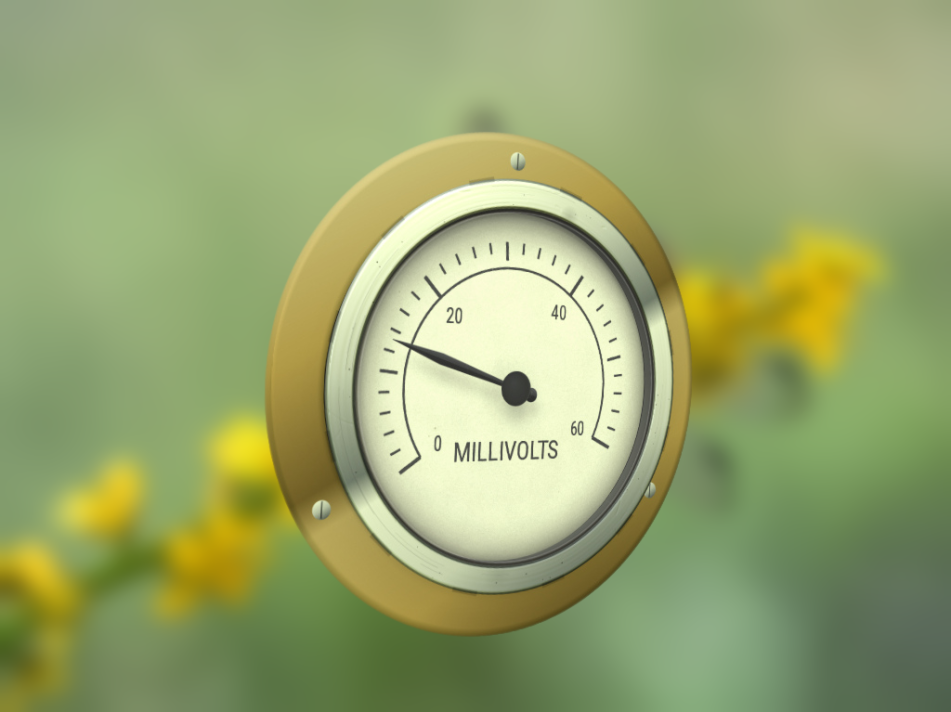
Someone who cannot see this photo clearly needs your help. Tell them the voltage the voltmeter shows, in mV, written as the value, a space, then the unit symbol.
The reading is 13 mV
